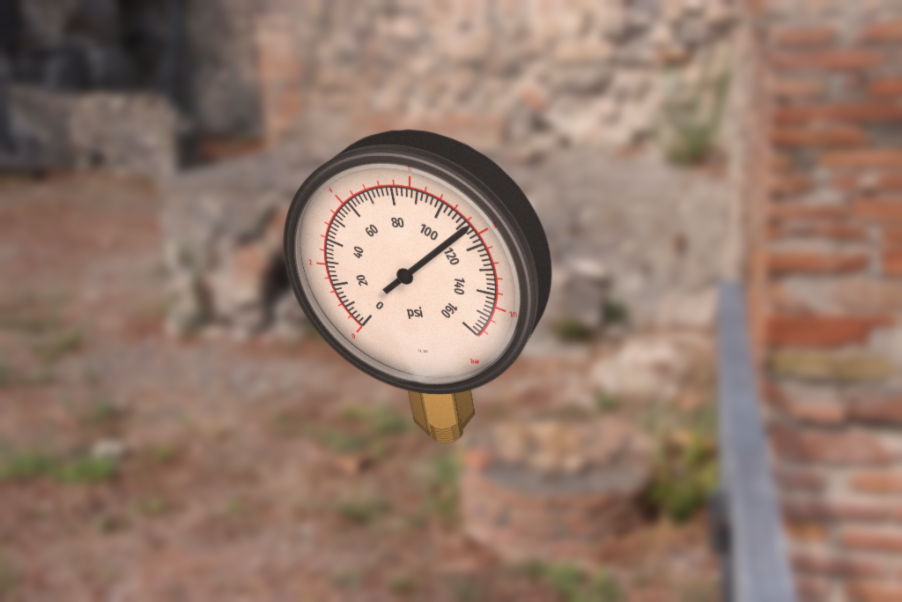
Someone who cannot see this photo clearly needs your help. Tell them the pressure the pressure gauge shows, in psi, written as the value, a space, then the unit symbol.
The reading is 112 psi
